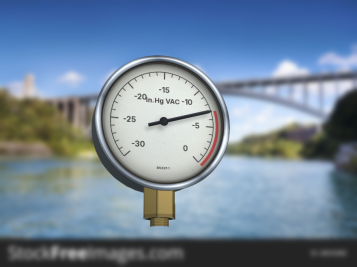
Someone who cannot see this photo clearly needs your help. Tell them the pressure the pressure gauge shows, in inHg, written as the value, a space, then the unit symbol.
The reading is -7 inHg
